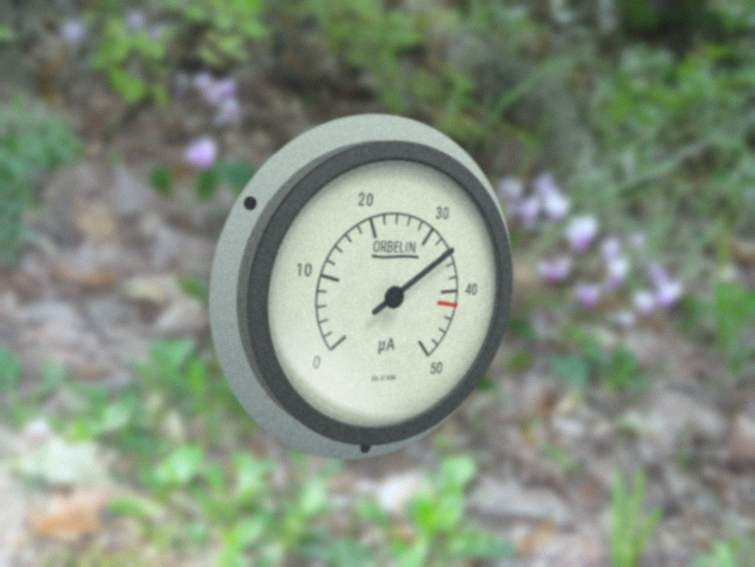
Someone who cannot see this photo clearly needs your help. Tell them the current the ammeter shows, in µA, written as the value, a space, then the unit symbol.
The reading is 34 µA
